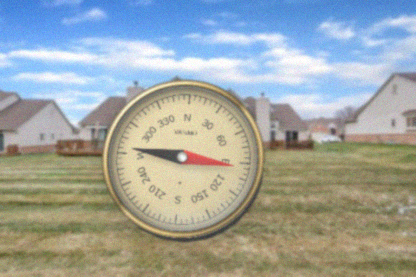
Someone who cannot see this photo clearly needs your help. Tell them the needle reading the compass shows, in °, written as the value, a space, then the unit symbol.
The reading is 95 °
